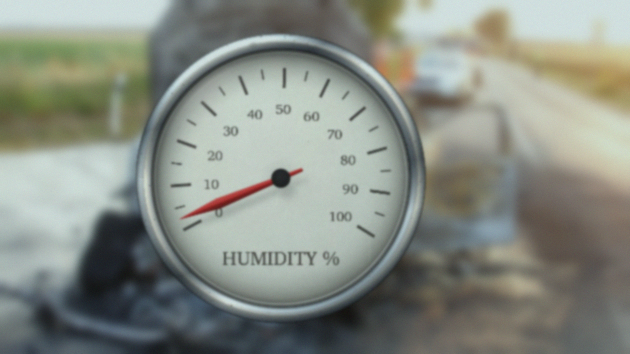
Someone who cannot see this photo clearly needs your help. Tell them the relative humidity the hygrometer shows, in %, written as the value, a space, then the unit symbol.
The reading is 2.5 %
